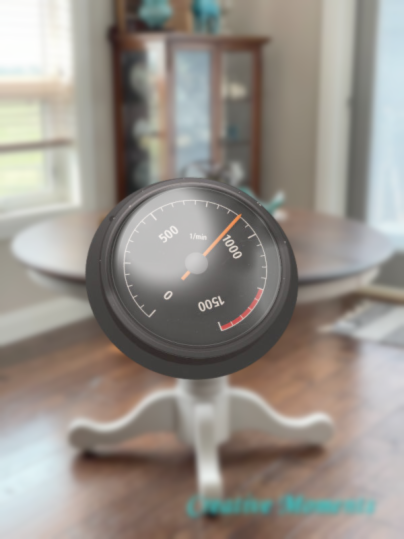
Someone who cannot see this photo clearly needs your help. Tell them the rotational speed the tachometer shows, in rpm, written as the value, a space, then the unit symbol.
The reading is 900 rpm
